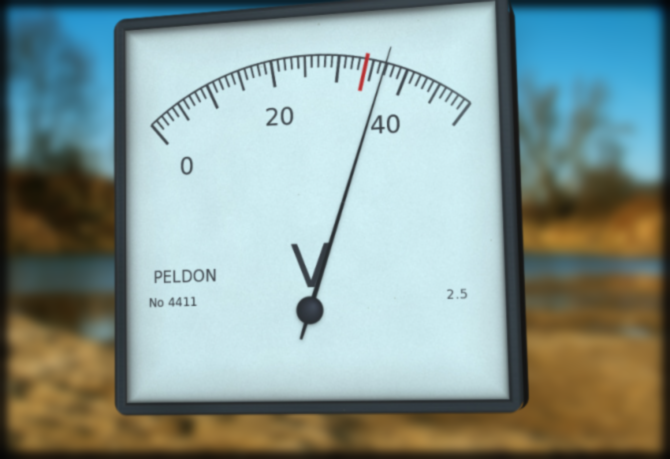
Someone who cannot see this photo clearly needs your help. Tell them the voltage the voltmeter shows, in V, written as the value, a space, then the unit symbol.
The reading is 37 V
